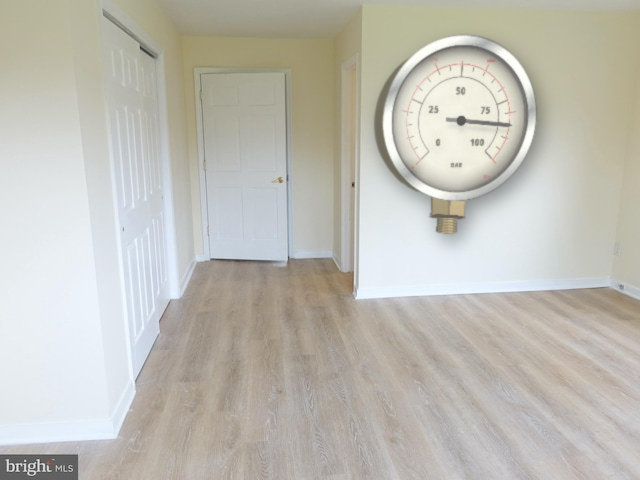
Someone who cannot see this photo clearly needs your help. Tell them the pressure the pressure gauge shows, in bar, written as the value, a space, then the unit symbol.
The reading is 85 bar
